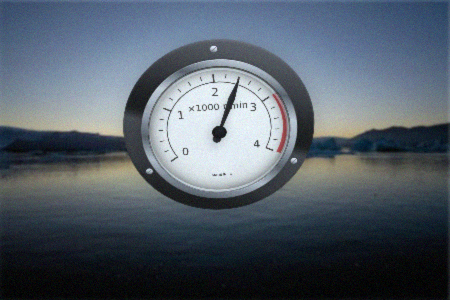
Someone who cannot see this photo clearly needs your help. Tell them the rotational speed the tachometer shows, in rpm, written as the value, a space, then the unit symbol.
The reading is 2400 rpm
